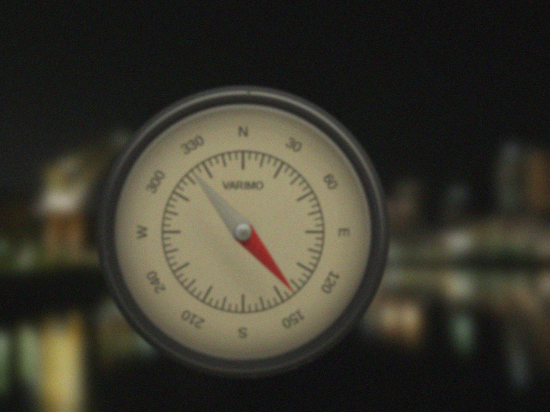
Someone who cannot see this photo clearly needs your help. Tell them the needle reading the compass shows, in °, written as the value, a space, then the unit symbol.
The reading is 140 °
